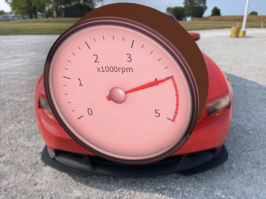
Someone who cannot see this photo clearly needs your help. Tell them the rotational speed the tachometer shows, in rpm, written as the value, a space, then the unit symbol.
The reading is 4000 rpm
